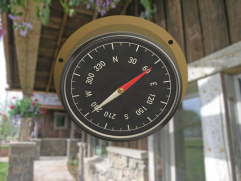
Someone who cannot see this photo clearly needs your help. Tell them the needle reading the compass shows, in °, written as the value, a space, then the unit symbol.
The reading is 60 °
